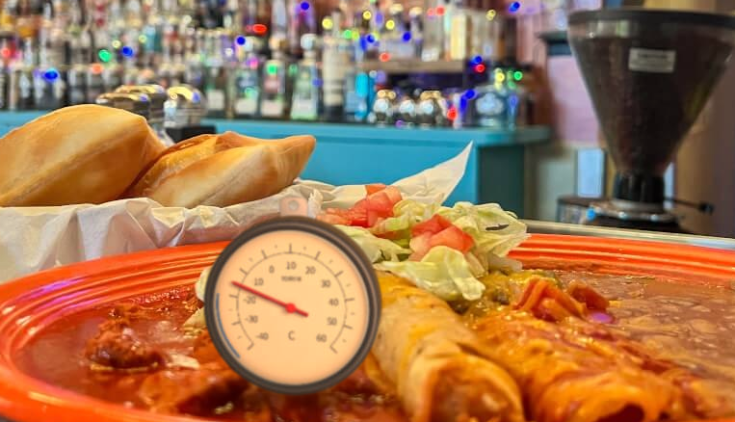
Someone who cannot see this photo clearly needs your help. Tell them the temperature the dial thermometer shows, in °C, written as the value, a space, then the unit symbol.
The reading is -15 °C
